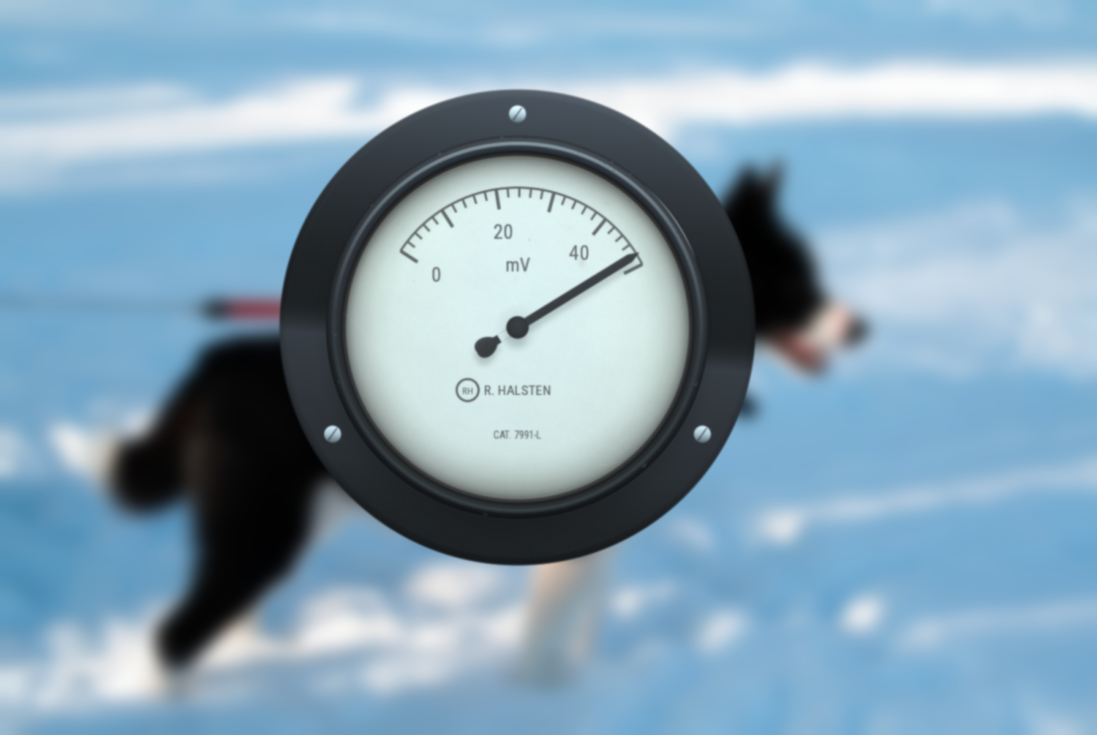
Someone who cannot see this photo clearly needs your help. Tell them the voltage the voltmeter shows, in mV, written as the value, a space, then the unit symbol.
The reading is 48 mV
